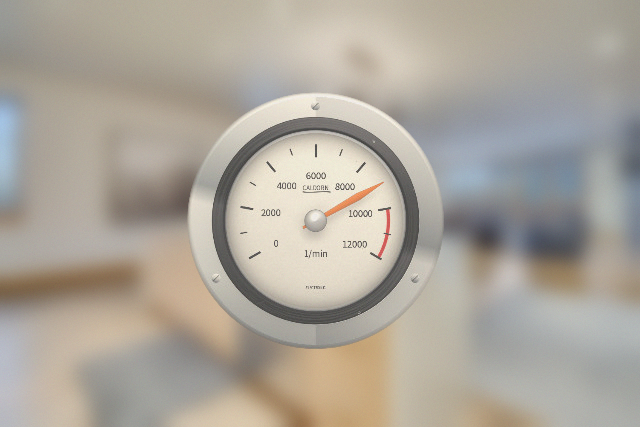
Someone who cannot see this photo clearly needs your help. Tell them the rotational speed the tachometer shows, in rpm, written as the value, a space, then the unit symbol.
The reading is 9000 rpm
